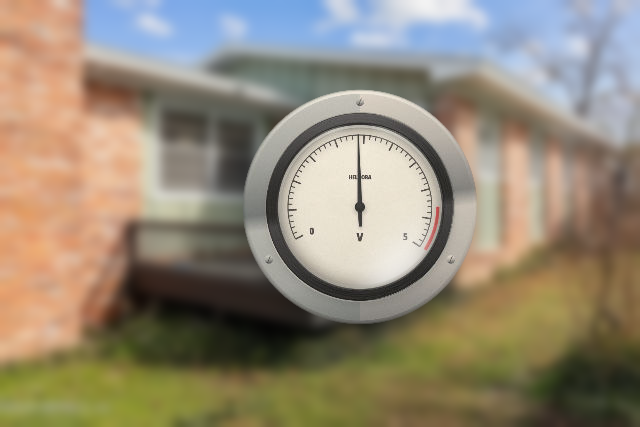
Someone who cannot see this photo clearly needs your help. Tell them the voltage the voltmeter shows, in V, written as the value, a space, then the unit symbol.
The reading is 2.4 V
